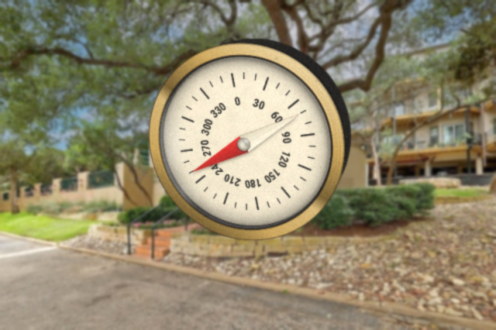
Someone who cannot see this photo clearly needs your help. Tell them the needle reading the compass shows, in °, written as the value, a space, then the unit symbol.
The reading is 250 °
